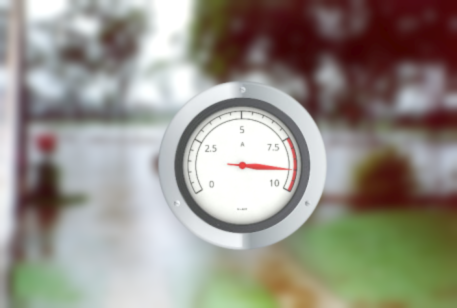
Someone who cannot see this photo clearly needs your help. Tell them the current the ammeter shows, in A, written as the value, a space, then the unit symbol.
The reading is 9 A
